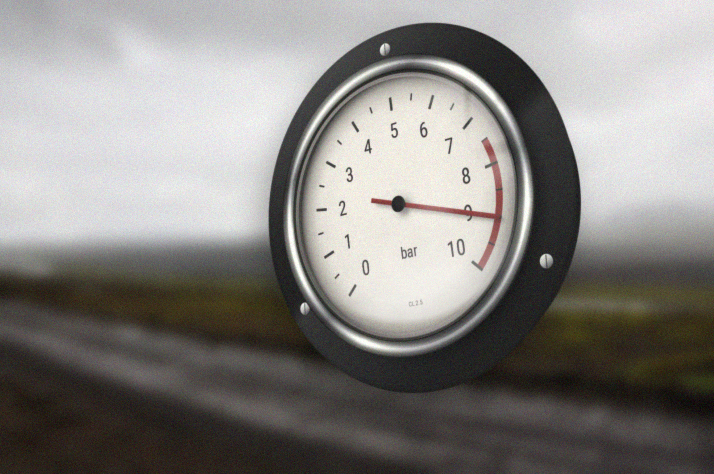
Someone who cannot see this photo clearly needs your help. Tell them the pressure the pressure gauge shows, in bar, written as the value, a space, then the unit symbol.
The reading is 9 bar
